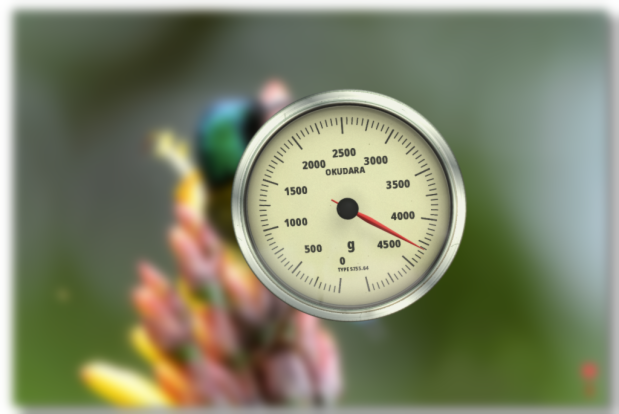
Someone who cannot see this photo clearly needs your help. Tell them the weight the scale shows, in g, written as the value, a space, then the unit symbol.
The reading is 4300 g
